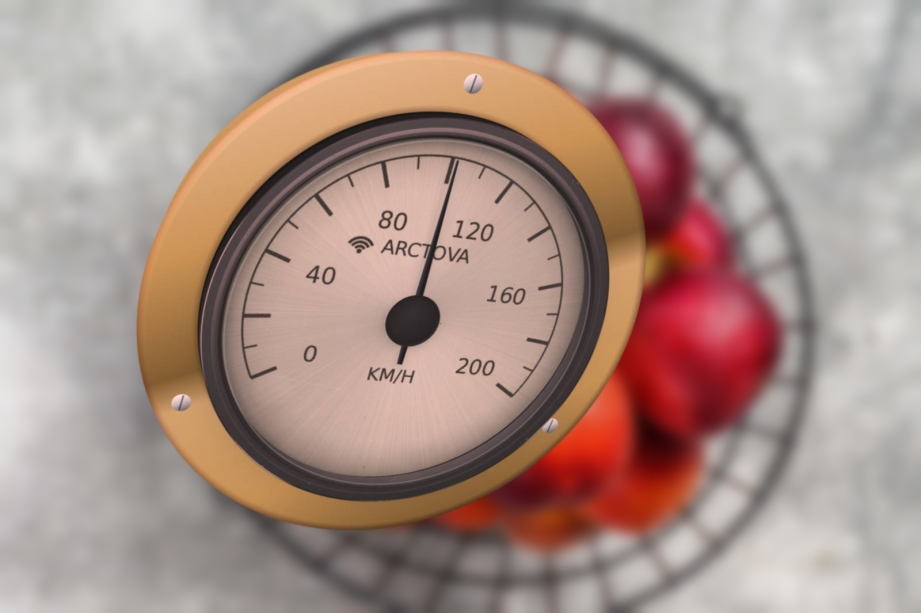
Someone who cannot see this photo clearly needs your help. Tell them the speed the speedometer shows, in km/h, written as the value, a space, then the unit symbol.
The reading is 100 km/h
